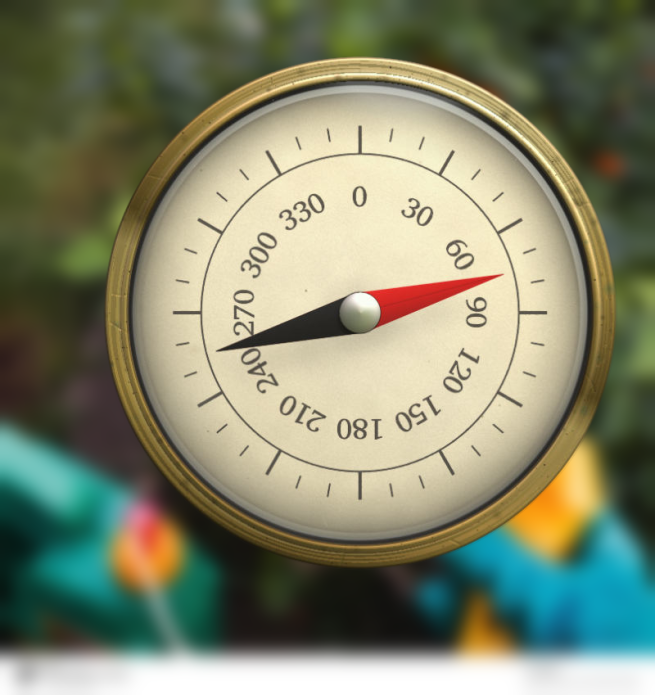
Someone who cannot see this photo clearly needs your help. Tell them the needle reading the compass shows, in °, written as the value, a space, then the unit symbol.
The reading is 75 °
